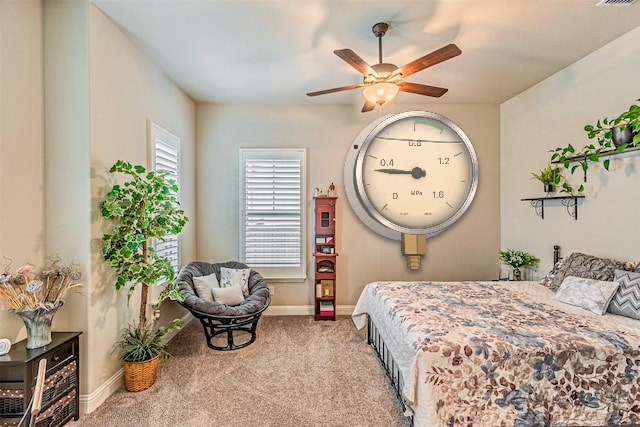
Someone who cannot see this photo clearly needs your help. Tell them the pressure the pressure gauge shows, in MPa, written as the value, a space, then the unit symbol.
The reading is 0.3 MPa
